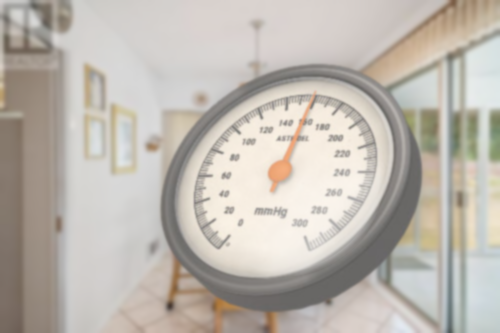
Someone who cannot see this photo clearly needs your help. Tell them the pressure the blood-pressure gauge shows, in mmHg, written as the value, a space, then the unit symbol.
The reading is 160 mmHg
